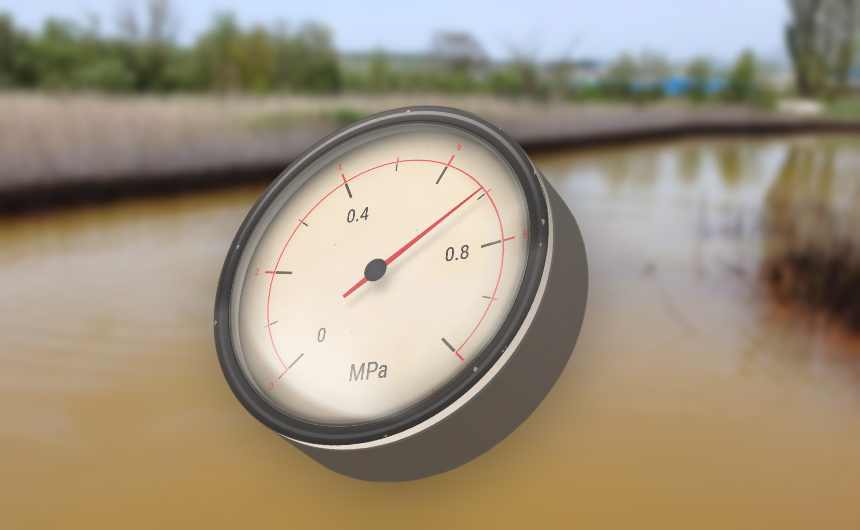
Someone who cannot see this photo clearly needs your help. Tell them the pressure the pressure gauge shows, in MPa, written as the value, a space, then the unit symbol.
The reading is 0.7 MPa
